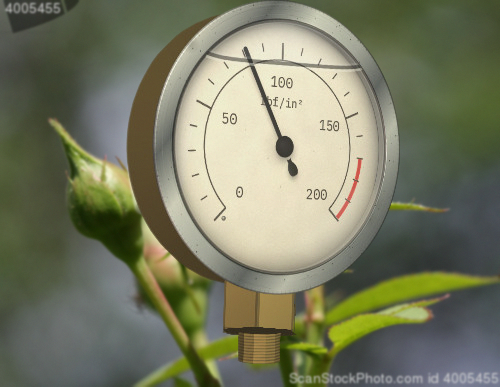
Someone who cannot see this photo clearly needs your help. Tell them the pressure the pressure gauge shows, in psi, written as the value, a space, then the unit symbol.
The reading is 80 psi
